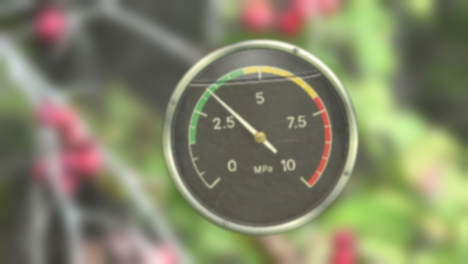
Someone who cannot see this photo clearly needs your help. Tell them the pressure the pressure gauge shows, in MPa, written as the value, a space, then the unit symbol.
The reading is 3.25 MPa
